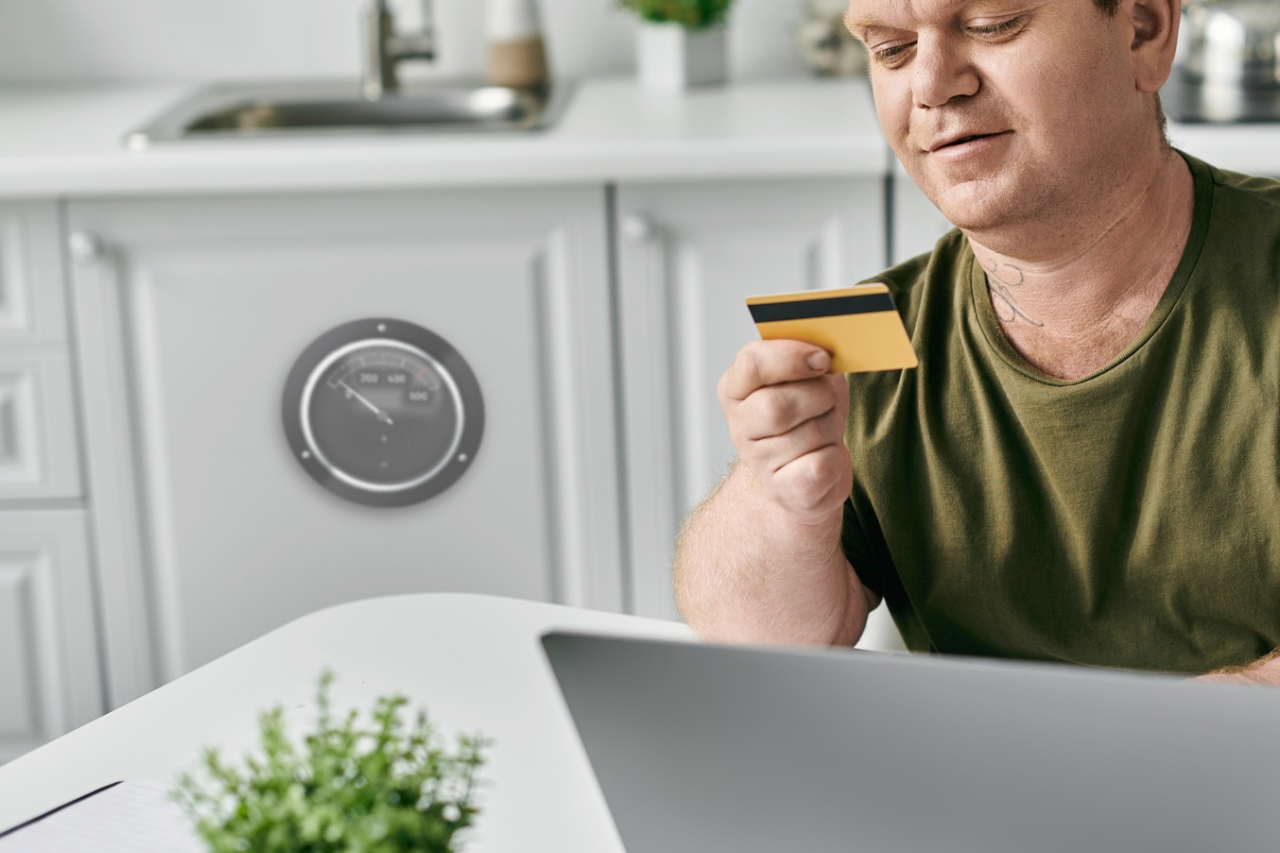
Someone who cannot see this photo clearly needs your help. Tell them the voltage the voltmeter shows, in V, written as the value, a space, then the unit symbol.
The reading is 50 V
